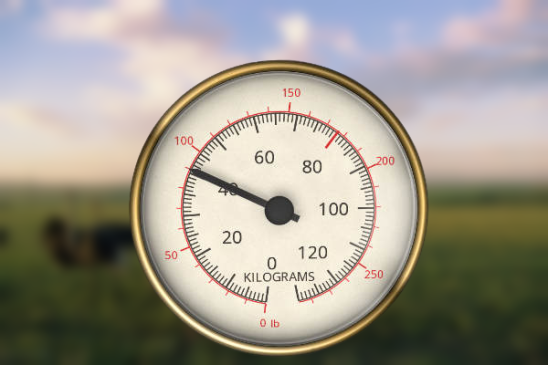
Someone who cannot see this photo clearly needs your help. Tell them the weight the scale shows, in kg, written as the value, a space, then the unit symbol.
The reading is 41 kg
